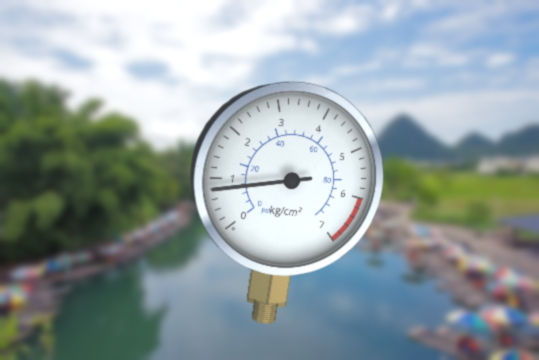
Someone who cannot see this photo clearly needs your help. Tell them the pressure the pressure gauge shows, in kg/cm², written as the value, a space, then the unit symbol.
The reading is 0.8 kg/cm²
